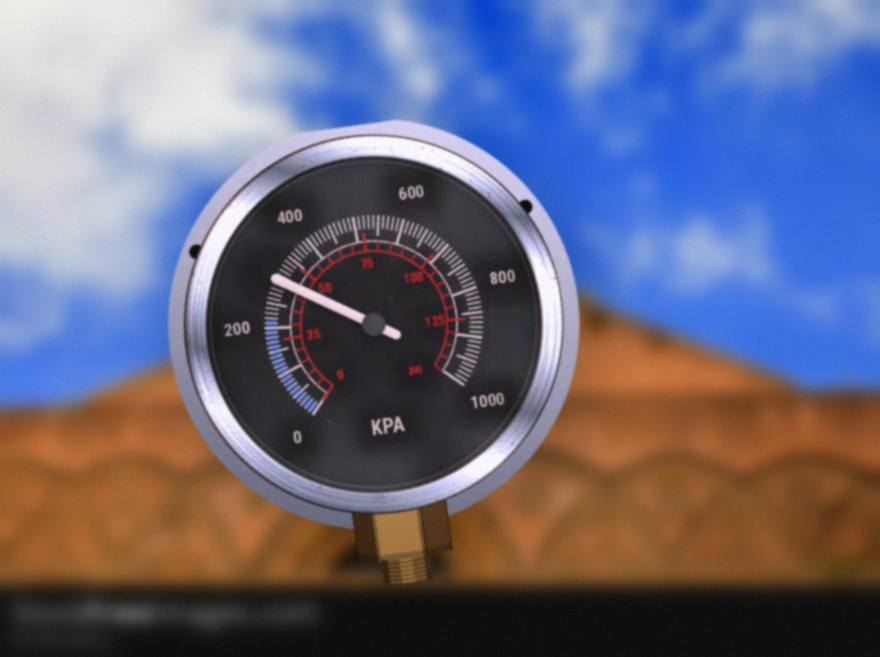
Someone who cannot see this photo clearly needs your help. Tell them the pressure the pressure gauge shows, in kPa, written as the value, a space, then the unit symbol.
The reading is 300 kPa
